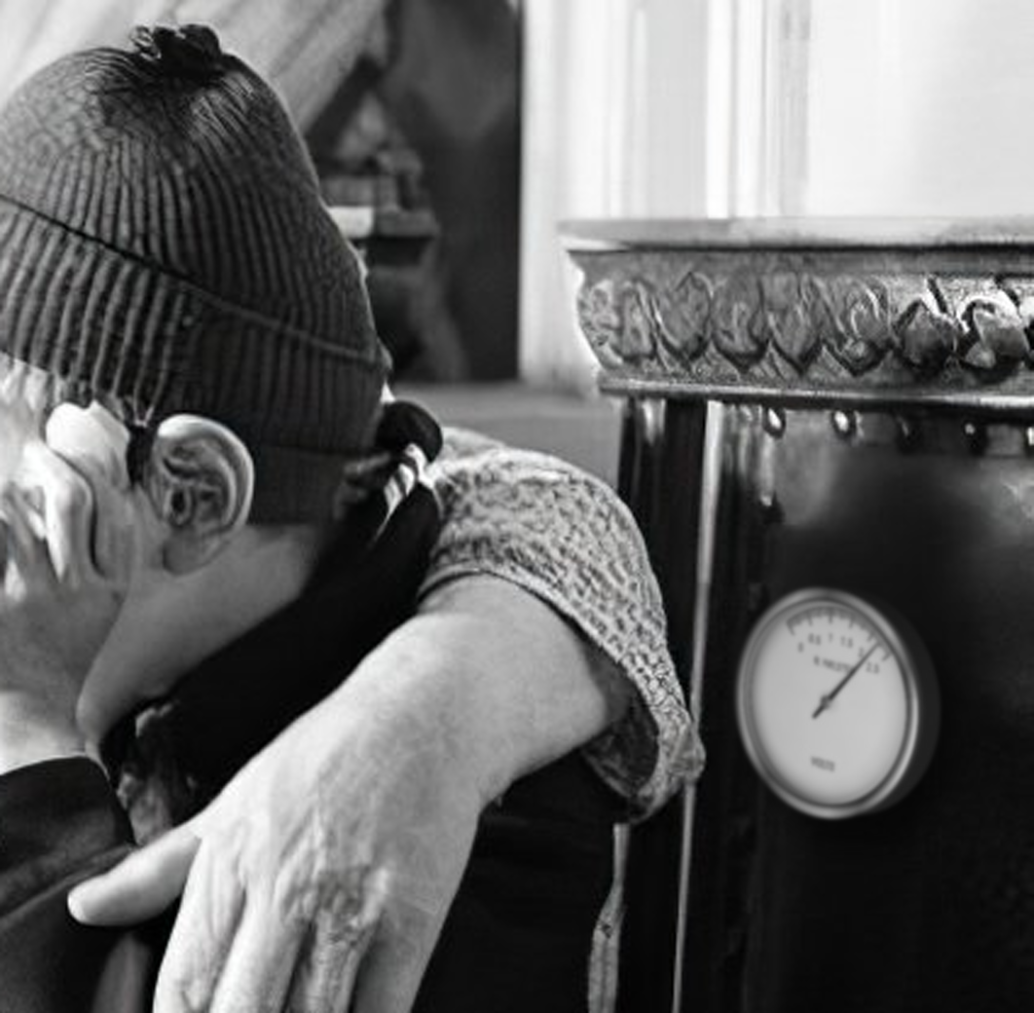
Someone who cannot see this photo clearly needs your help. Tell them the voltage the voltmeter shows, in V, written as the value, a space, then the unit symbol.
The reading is 2.25 V
